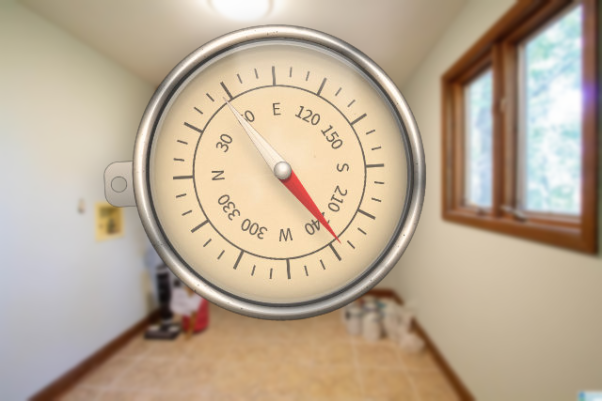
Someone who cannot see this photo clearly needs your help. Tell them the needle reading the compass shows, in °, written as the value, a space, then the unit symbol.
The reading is 235 °
